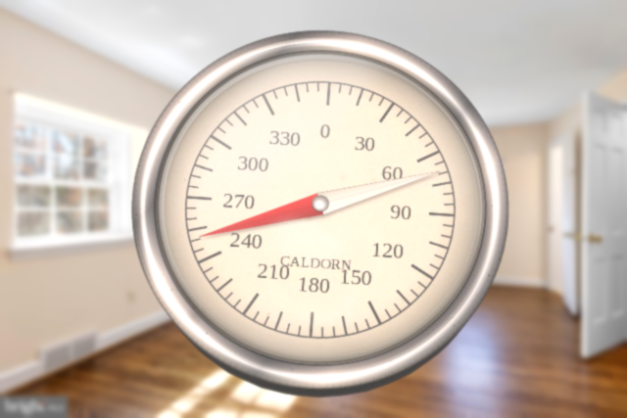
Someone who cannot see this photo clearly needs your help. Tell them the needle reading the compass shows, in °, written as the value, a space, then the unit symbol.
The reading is 250 °
